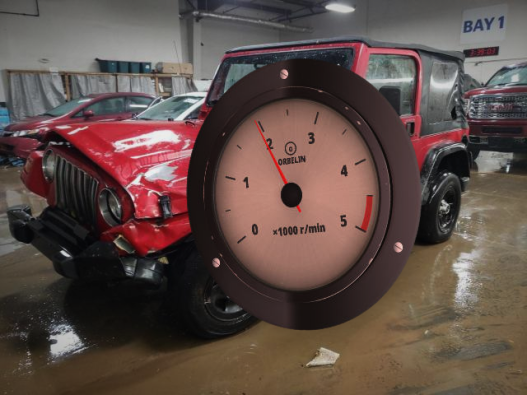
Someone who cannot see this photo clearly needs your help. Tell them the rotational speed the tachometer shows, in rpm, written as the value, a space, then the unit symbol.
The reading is 2000 rpm
